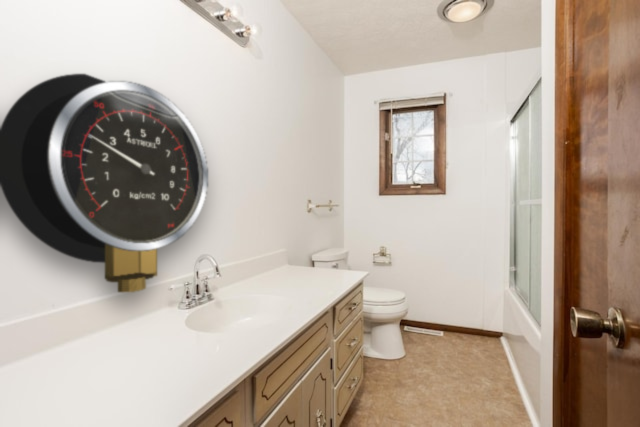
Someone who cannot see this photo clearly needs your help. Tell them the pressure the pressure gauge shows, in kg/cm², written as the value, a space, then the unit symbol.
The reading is 2.5 kg/cm²
